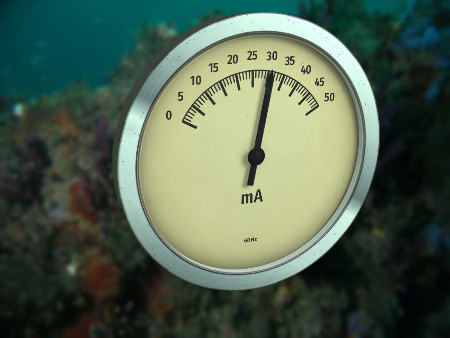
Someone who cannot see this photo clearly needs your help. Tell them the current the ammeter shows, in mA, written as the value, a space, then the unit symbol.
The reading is 30 mA
